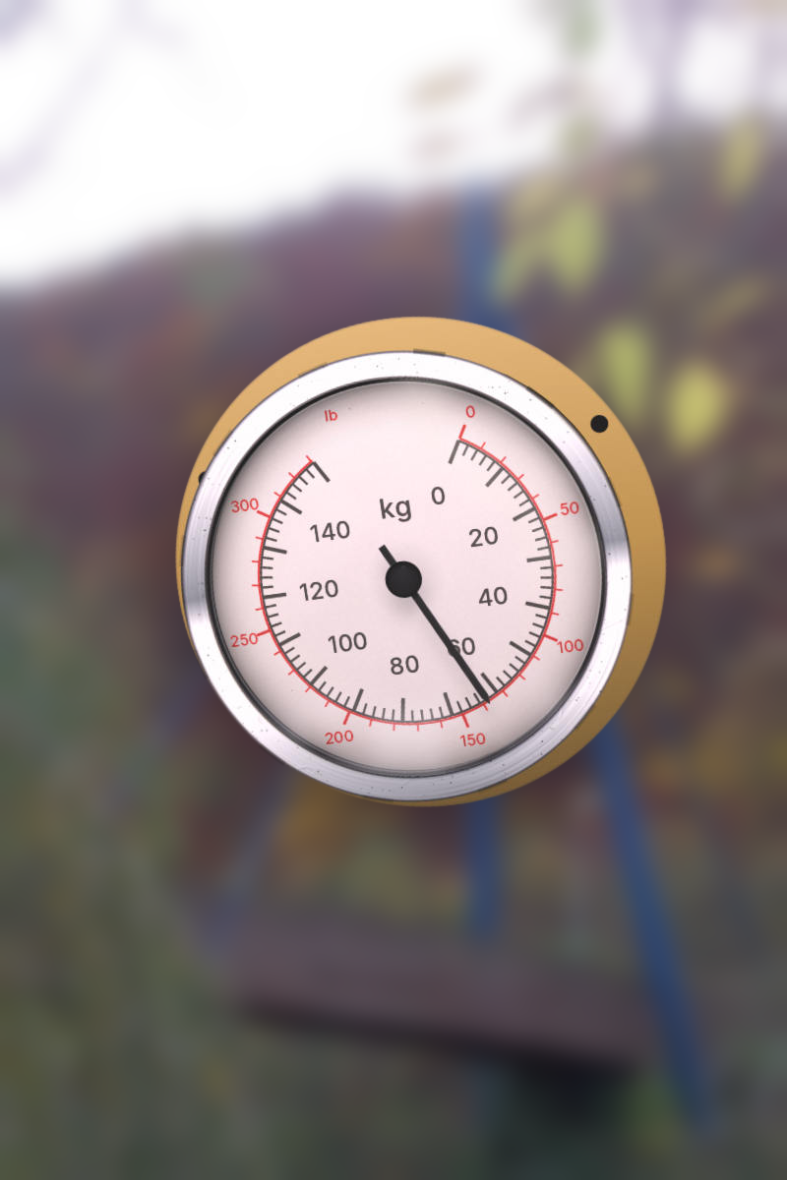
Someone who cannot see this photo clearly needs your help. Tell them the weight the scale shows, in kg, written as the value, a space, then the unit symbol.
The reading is 62 kg
